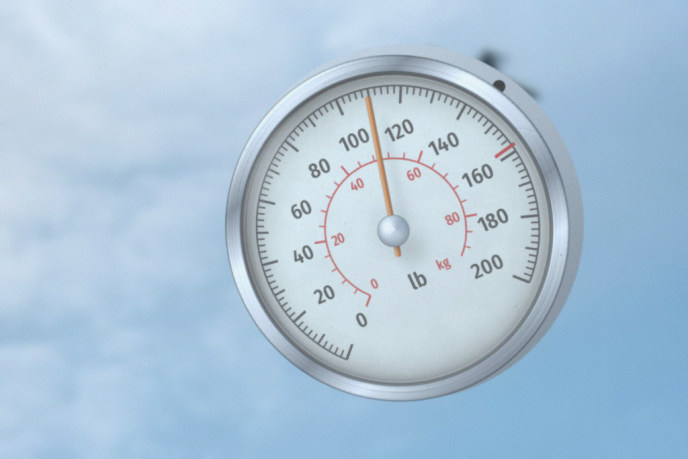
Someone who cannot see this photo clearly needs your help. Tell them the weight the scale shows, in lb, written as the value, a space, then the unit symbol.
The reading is 110 lb
